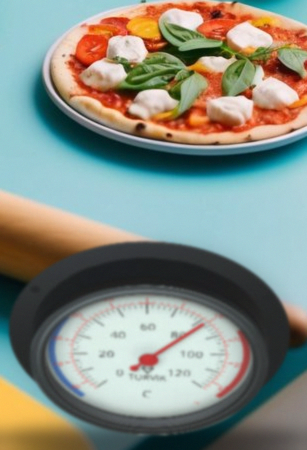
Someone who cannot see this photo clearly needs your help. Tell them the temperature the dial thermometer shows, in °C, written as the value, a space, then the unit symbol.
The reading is 80 °C
